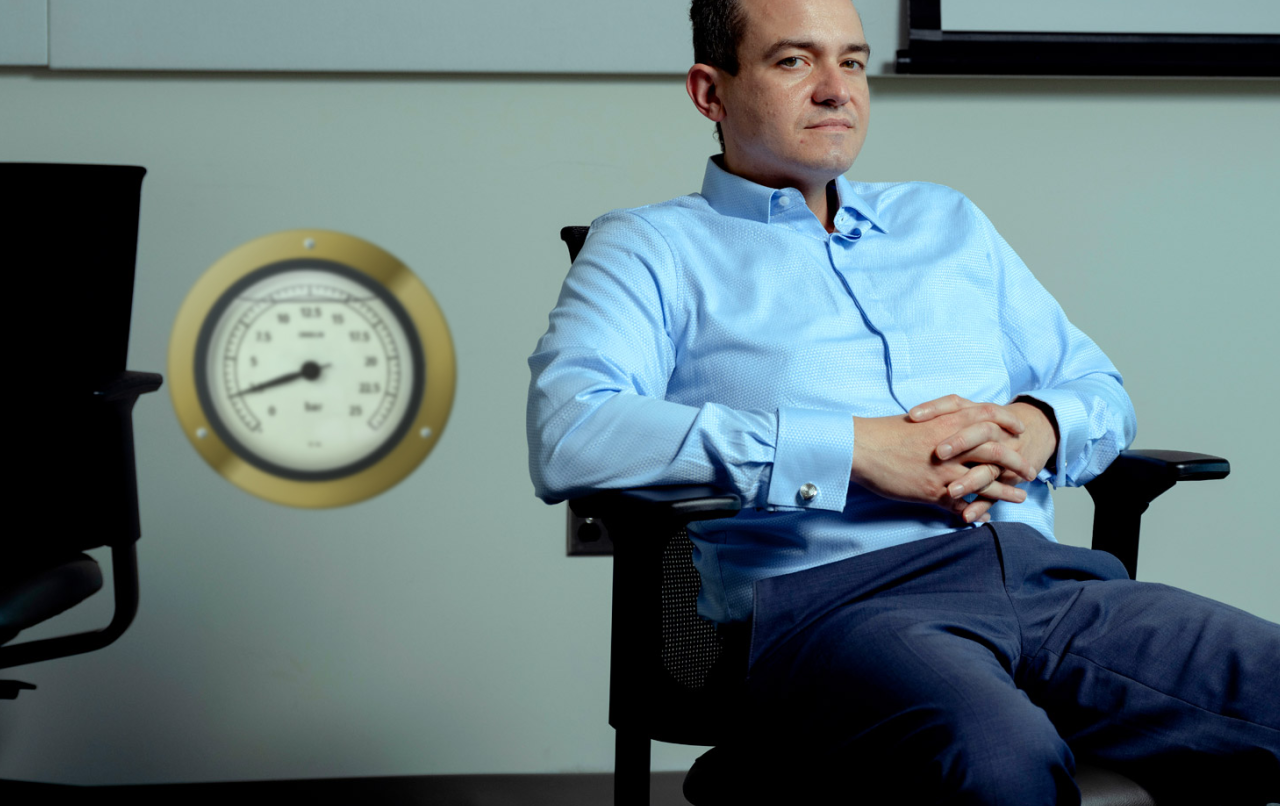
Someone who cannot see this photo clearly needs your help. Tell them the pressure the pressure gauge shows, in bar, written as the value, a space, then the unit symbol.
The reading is 2.5 bar
